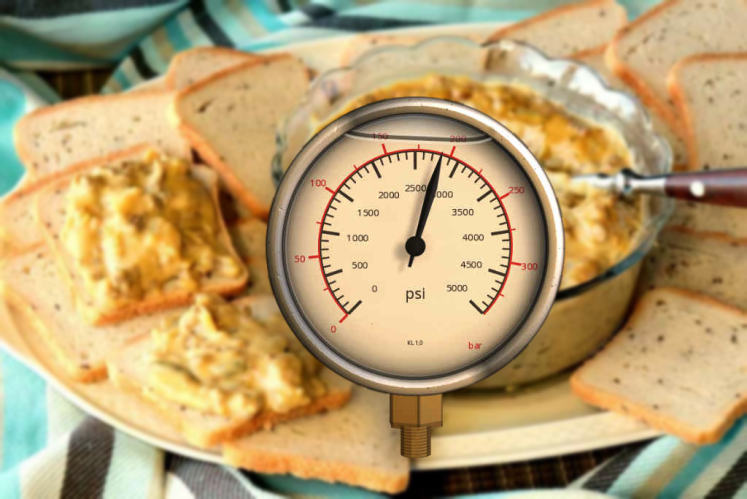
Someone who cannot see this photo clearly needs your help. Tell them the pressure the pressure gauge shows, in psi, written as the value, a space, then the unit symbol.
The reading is 2800 psi
